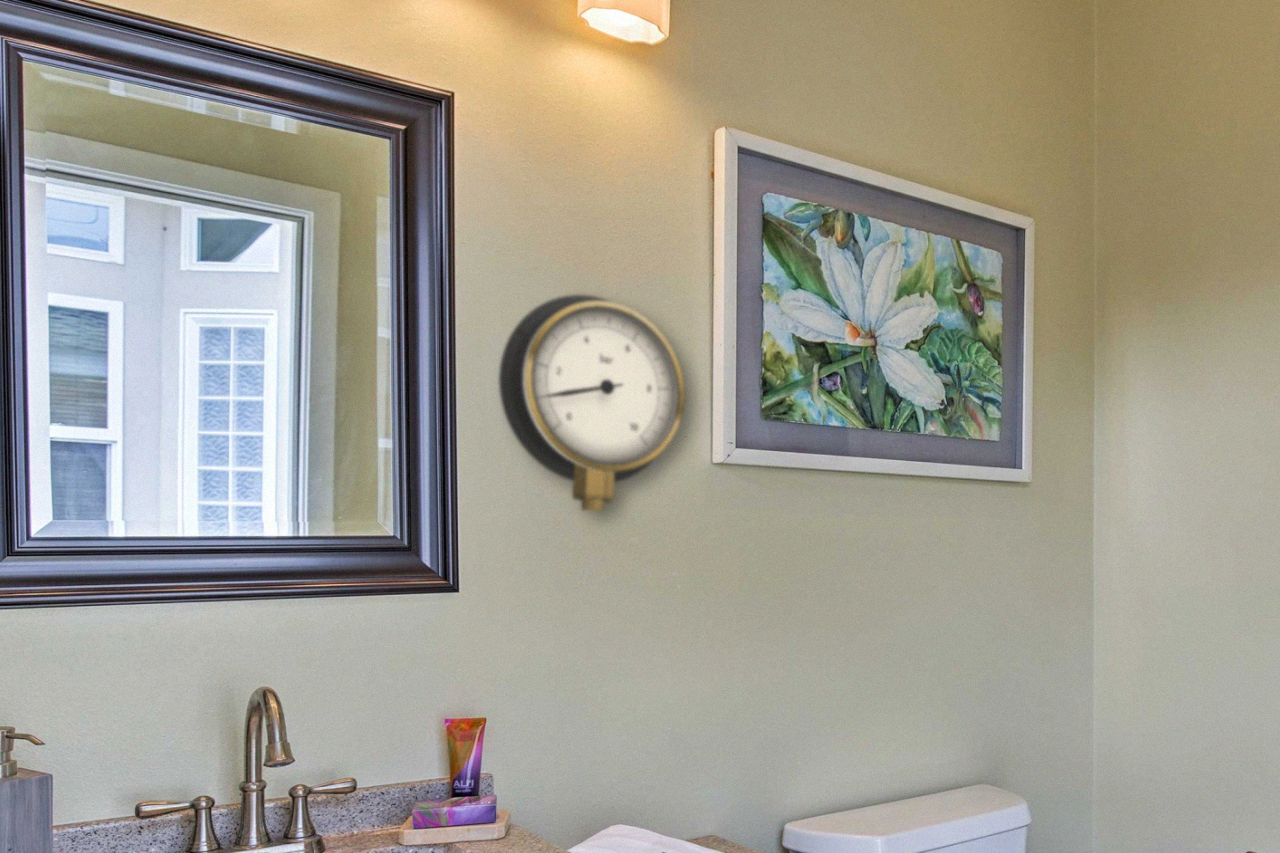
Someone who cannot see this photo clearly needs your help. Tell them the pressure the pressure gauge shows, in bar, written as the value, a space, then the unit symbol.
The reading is 1 bar
